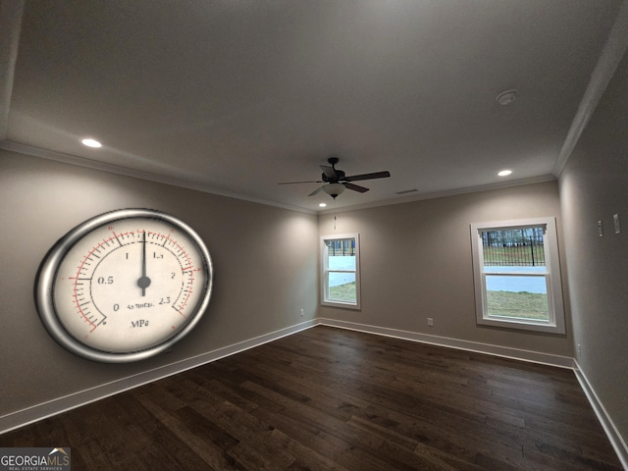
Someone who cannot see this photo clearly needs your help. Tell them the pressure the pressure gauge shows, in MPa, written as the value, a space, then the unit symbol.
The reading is 1.25 MPa
